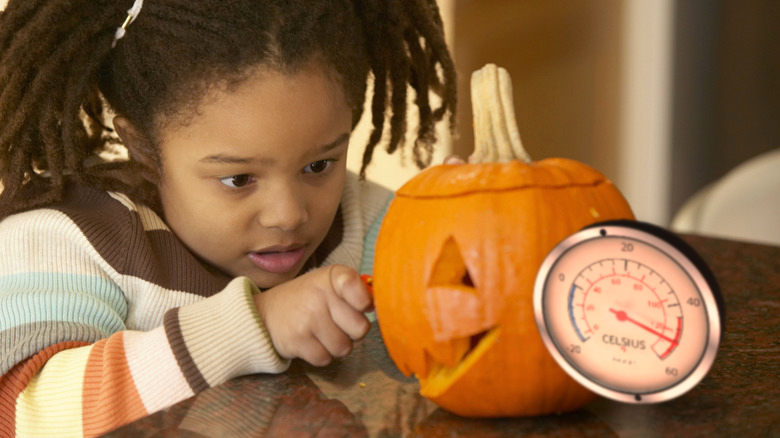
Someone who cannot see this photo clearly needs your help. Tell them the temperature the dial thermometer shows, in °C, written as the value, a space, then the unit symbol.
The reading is 52 °C
